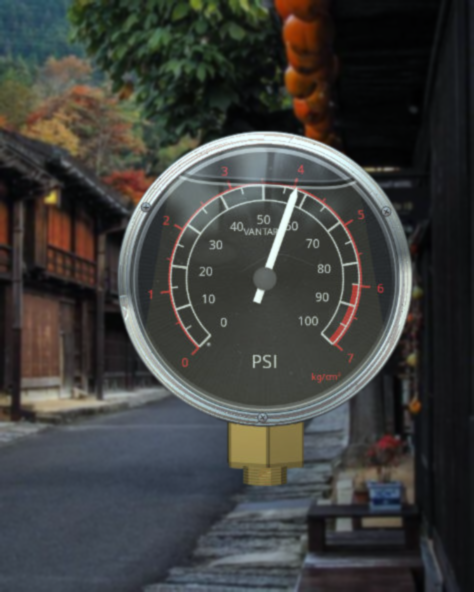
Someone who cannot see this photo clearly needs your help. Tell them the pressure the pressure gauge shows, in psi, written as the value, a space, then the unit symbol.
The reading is 57.5 psi
